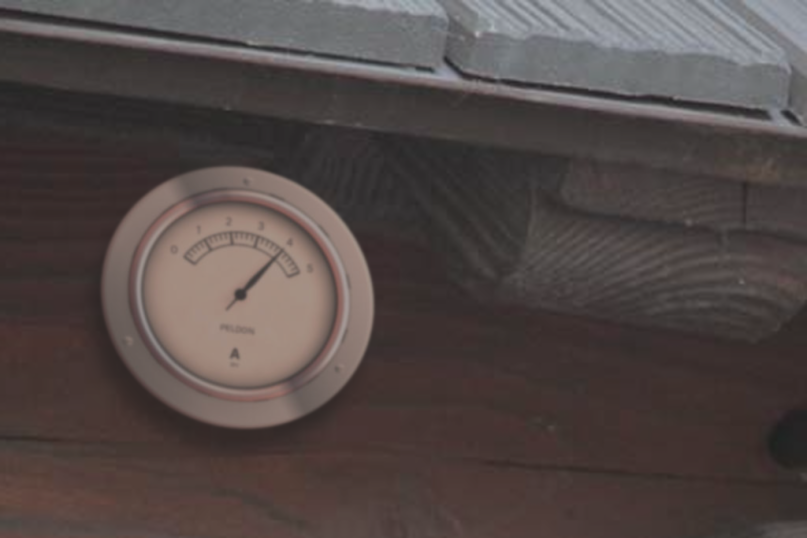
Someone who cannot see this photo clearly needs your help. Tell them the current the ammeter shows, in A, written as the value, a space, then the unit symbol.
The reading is 4 A
